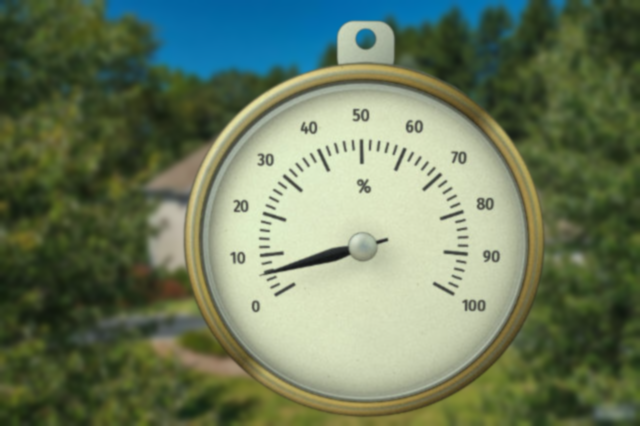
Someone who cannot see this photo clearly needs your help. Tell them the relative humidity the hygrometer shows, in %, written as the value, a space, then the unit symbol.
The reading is 6 %
